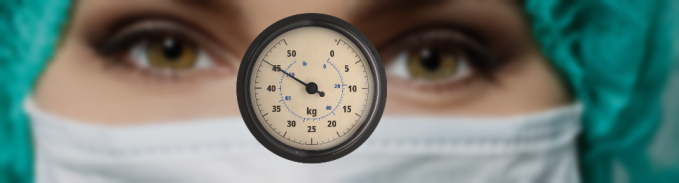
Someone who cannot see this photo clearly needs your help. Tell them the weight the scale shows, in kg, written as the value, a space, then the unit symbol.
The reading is 45 kg
